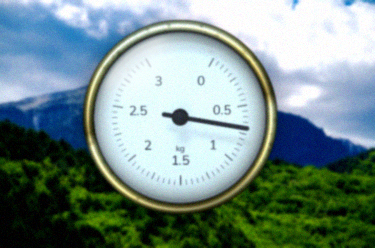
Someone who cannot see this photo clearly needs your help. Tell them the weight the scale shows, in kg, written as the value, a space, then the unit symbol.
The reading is 0.7 kg
